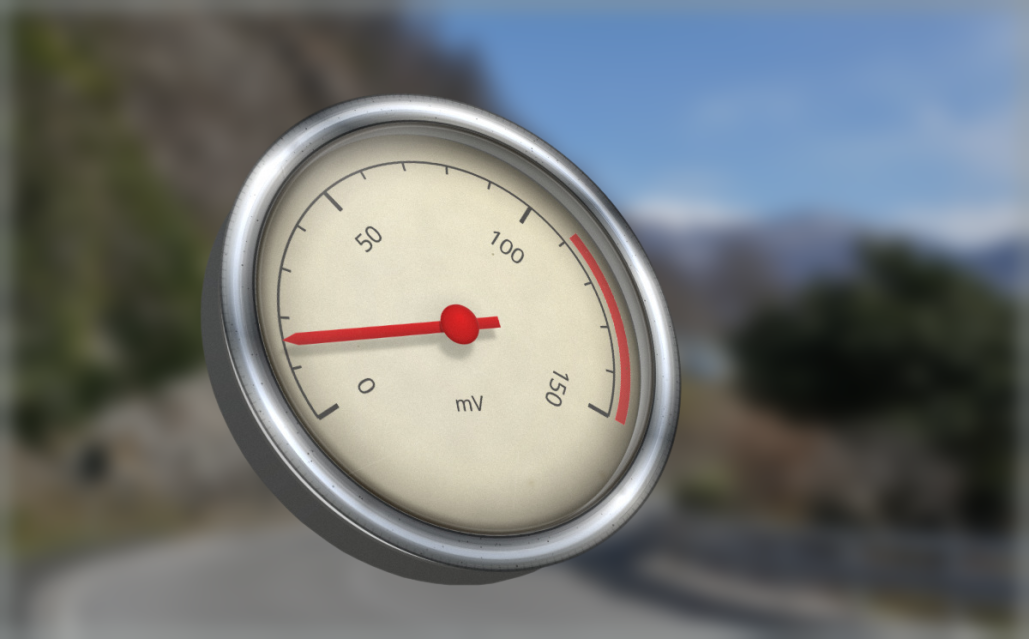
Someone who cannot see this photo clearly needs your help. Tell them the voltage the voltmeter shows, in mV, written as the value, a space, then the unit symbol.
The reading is 15 mV
